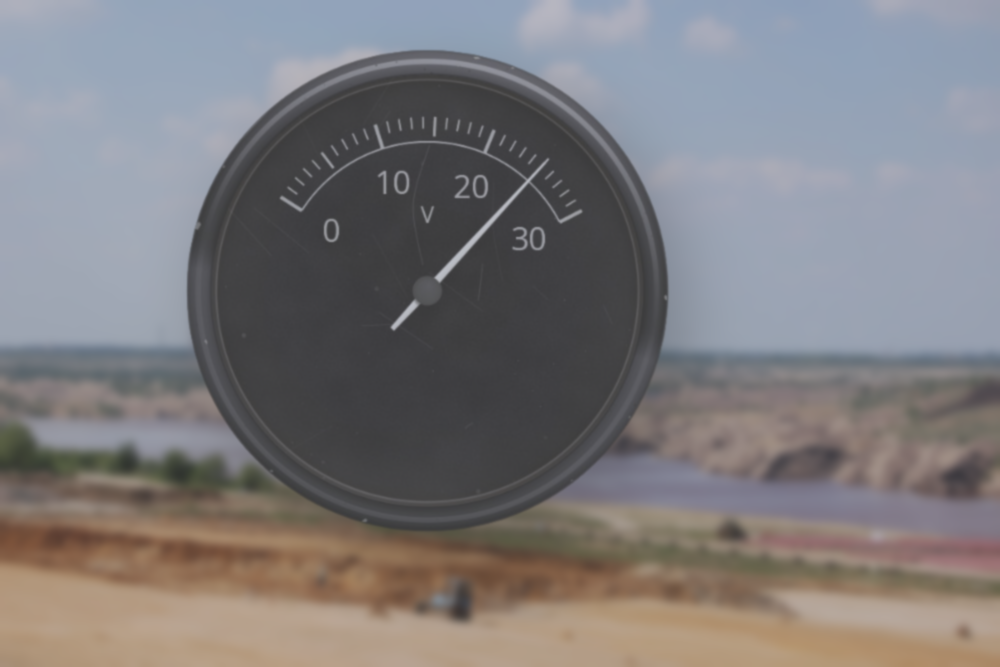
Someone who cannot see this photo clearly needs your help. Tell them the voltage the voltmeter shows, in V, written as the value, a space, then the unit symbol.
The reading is 25 V
